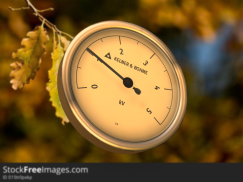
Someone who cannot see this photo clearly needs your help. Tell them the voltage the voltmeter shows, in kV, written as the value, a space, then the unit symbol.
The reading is 1 kV
